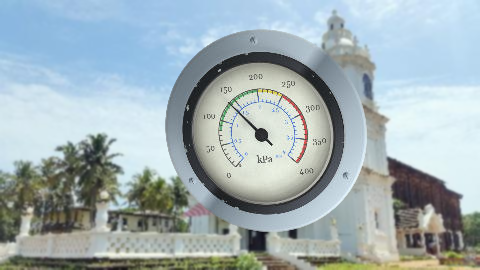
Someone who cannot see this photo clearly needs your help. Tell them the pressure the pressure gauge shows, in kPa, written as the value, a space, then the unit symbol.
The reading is 140 kPa
